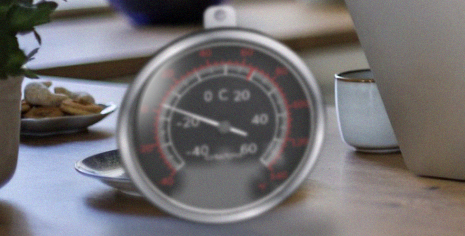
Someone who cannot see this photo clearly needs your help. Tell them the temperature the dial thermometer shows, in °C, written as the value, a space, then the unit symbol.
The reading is -15 °C
